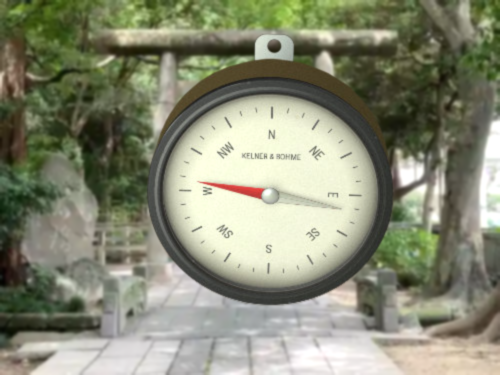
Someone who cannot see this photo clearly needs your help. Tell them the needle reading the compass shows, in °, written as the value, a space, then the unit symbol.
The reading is 280 °
